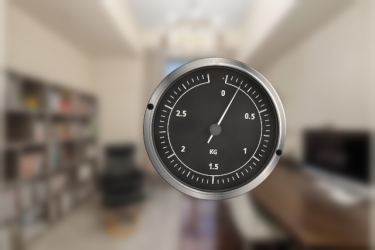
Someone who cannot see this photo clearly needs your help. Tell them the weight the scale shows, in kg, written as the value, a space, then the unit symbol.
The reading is 0.15 kg
